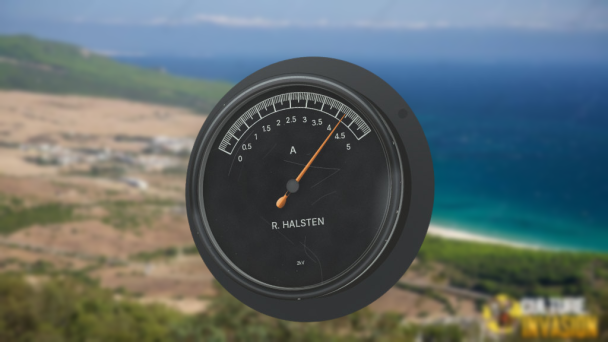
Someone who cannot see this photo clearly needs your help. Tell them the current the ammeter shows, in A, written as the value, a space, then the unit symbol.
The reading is 4.25 A
